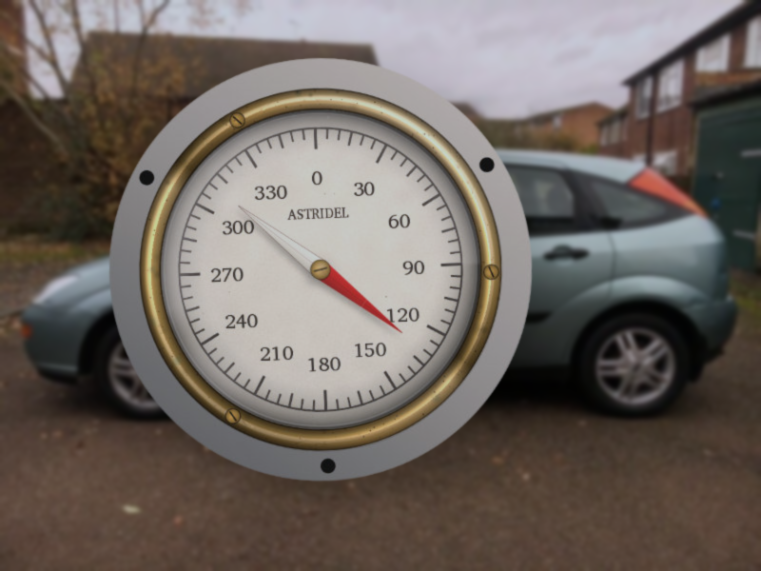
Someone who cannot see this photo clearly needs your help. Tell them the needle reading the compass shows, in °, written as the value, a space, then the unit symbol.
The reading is 130 °
